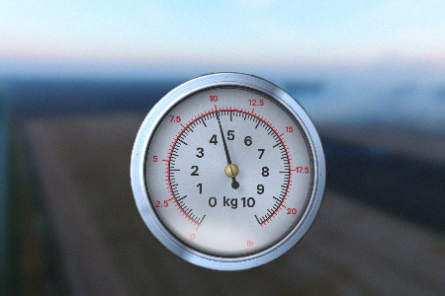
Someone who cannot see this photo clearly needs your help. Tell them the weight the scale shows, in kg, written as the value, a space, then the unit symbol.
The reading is 4.5 kg
